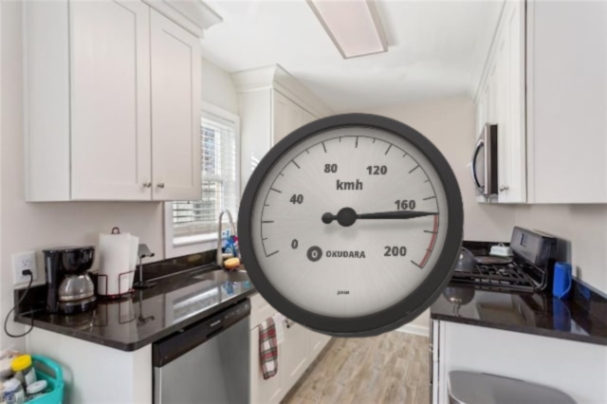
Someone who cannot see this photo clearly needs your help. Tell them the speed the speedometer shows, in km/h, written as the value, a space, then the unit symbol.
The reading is 170 km/h
